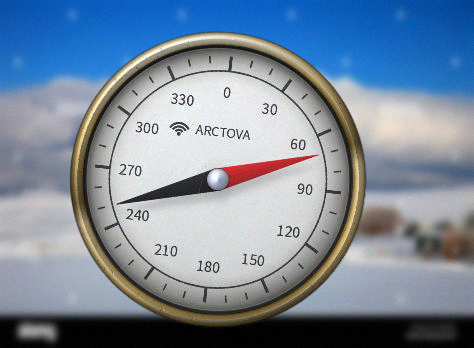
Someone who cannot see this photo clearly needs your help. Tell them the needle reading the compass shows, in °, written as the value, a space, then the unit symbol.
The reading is 70 °
